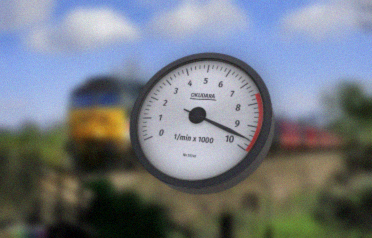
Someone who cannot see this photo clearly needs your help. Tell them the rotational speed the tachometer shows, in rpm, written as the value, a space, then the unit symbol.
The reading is 9600 rpm
